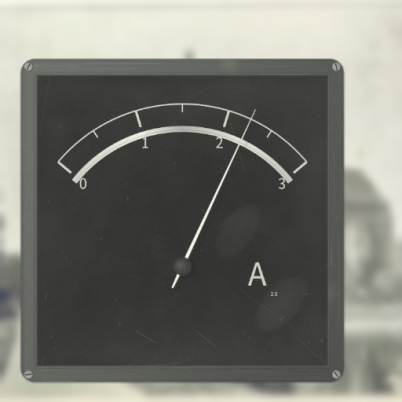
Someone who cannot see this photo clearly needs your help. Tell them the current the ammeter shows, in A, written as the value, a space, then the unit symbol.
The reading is 2.25 A
